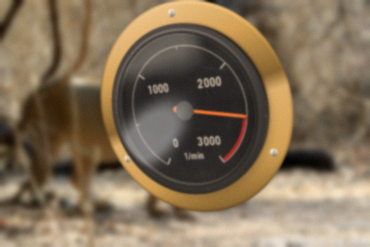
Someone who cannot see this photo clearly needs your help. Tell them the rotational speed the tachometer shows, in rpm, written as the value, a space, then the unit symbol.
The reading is 2500 rpm
